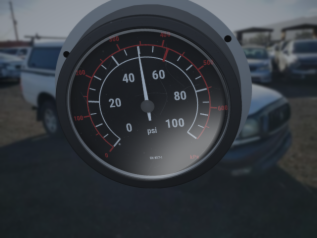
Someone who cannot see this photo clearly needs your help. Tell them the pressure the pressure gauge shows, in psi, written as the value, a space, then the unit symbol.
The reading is 50 psi
